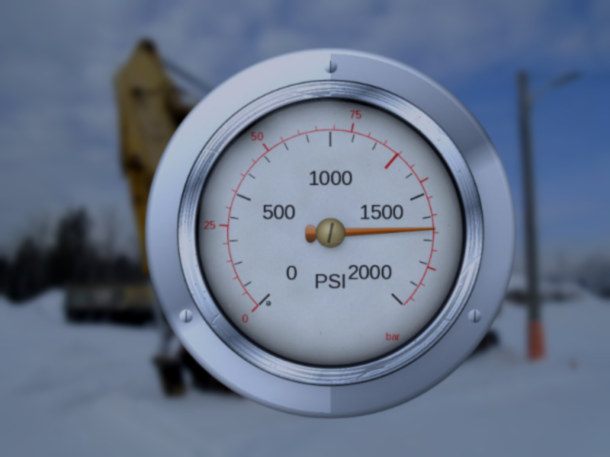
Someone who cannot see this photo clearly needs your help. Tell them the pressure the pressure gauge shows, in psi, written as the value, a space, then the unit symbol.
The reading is 1650 psi
